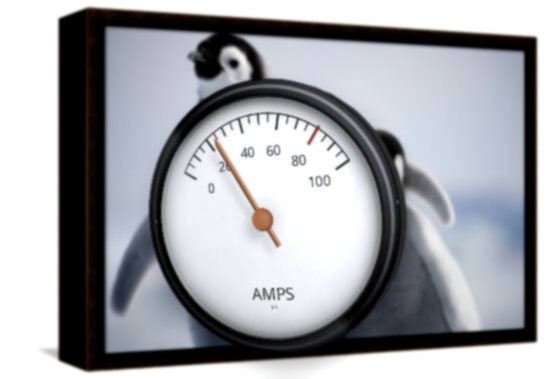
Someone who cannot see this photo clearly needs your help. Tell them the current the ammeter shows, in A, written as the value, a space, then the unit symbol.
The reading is 25 A
